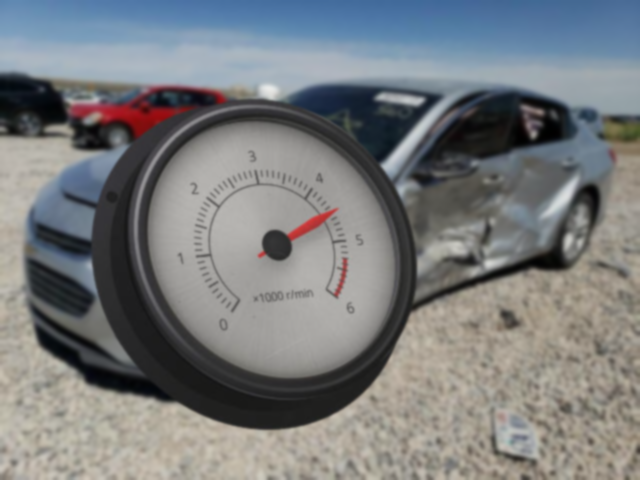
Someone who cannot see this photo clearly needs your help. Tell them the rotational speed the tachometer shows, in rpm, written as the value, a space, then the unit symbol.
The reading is 4500 rpm
